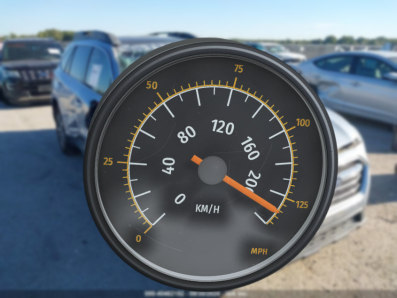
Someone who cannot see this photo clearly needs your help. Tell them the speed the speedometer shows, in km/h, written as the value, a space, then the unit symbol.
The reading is 210 km/h
